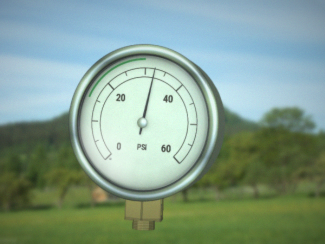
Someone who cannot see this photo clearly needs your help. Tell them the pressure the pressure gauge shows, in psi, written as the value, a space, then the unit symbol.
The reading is 32.5 psi
